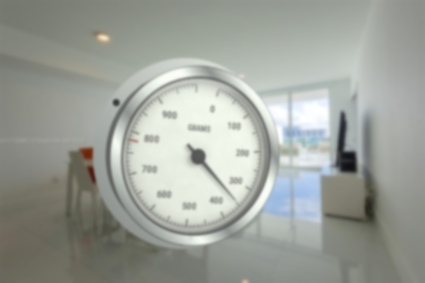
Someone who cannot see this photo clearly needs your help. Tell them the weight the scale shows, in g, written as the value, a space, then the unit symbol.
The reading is 350 g
